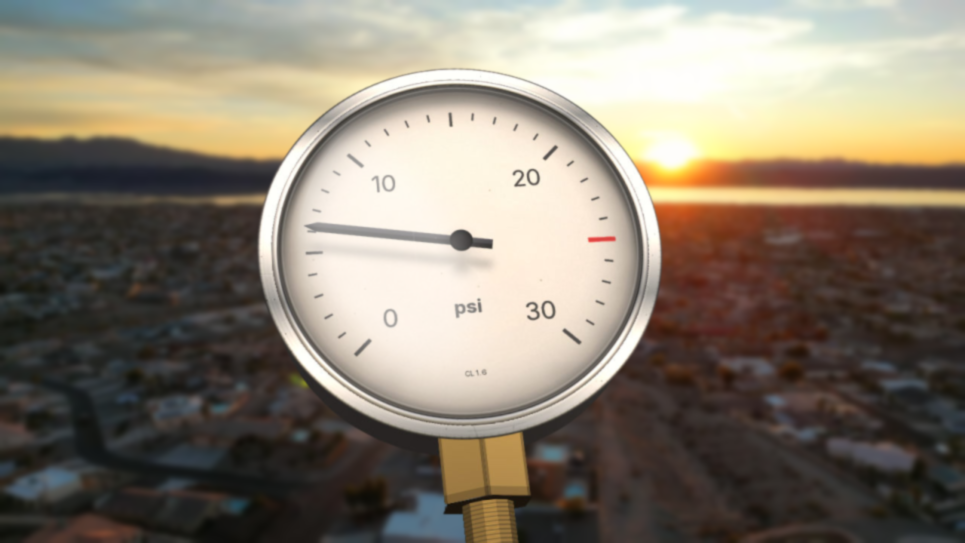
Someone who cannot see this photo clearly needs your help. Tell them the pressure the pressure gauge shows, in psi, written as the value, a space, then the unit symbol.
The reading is 6 psi
